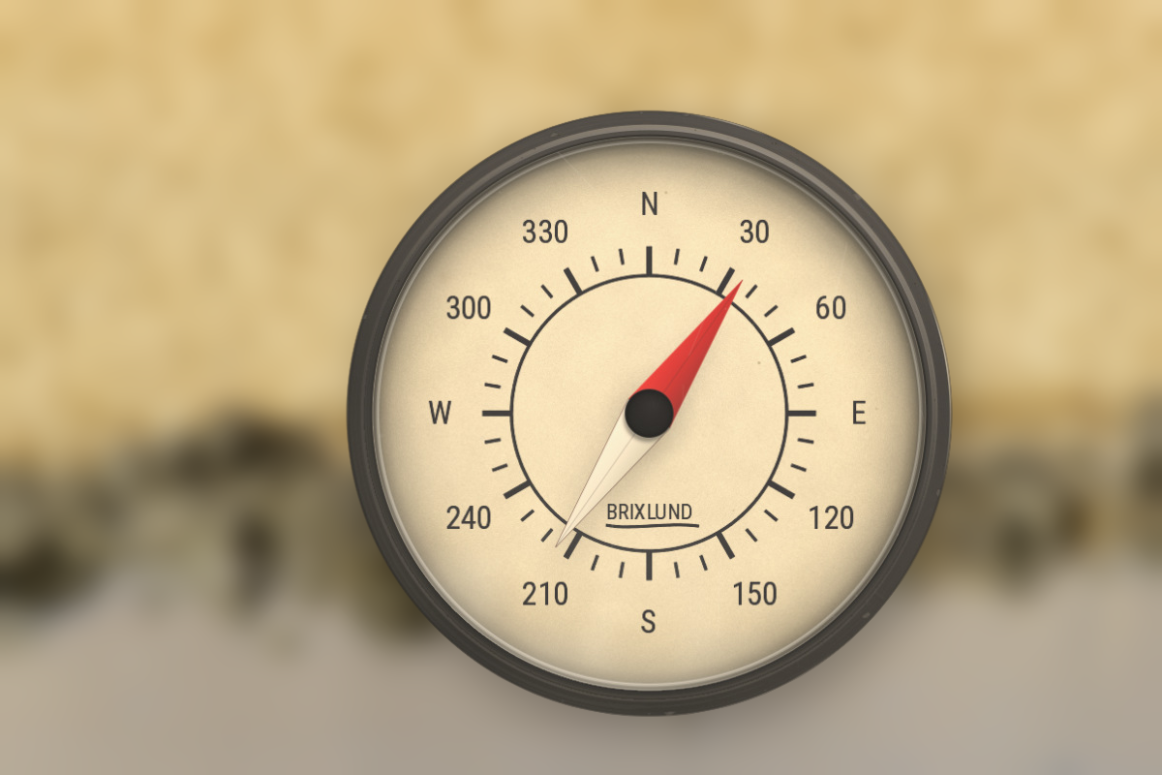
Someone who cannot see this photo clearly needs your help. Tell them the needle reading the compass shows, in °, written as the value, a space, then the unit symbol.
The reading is 35 °
